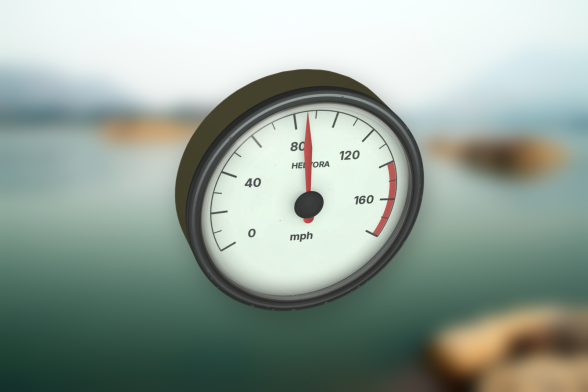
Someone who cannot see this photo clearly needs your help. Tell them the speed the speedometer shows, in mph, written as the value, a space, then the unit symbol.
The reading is 85 mph
